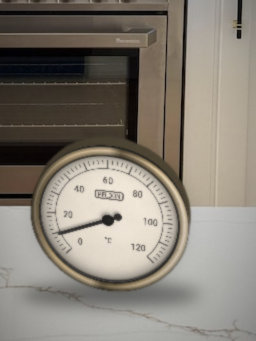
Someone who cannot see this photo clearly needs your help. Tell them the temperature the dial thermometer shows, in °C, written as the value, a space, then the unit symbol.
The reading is 10 °C
